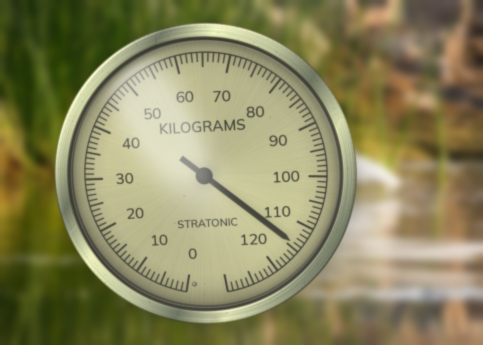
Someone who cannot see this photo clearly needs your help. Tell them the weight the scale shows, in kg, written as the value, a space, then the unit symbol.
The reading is 114 kg
